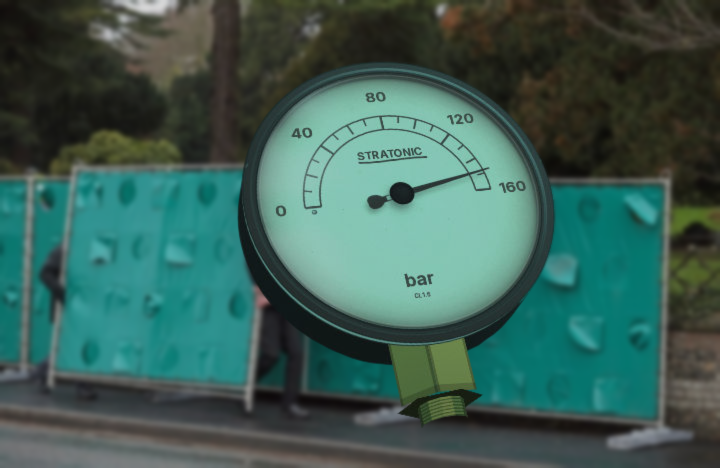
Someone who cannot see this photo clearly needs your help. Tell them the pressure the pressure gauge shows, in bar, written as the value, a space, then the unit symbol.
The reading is 150 bar
